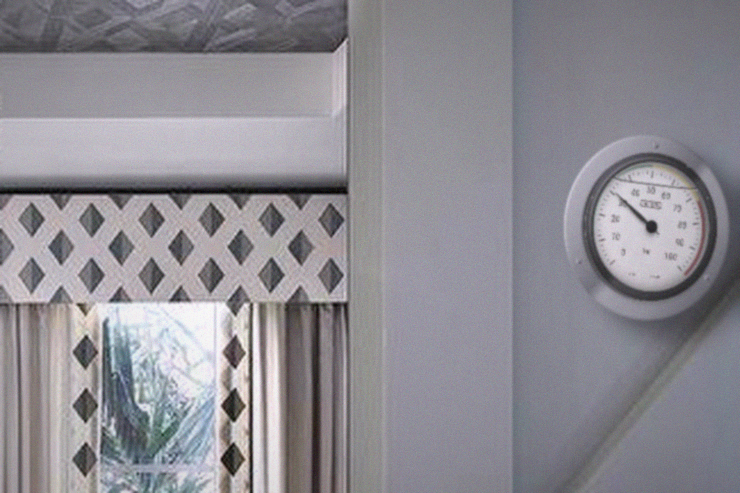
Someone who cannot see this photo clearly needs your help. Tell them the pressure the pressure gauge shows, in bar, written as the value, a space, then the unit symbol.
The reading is 30 bar
